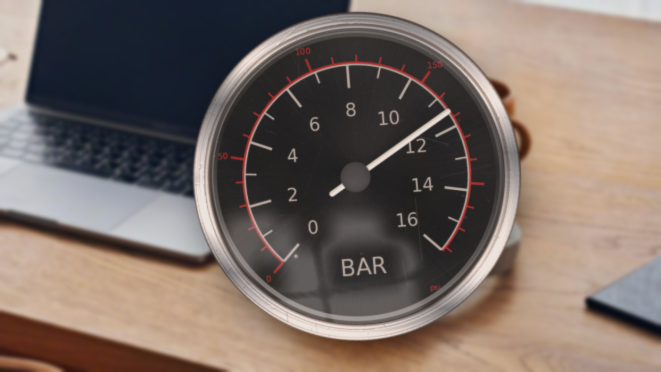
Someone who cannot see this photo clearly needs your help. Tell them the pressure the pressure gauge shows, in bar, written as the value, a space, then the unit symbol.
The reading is 11.5 bar
